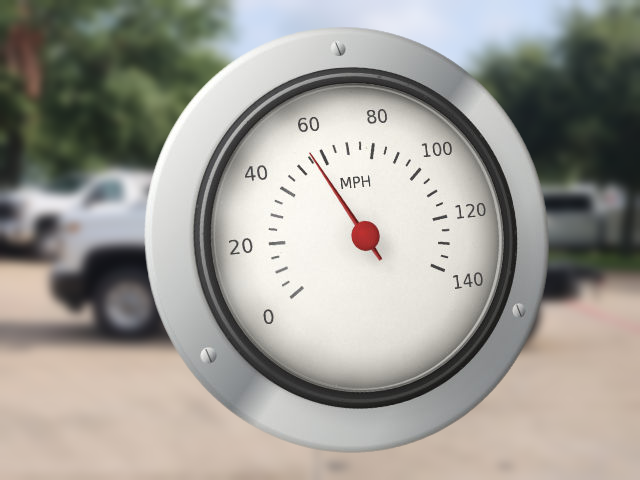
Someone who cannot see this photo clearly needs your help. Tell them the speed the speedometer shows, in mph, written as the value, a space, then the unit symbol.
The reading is 55 mph
